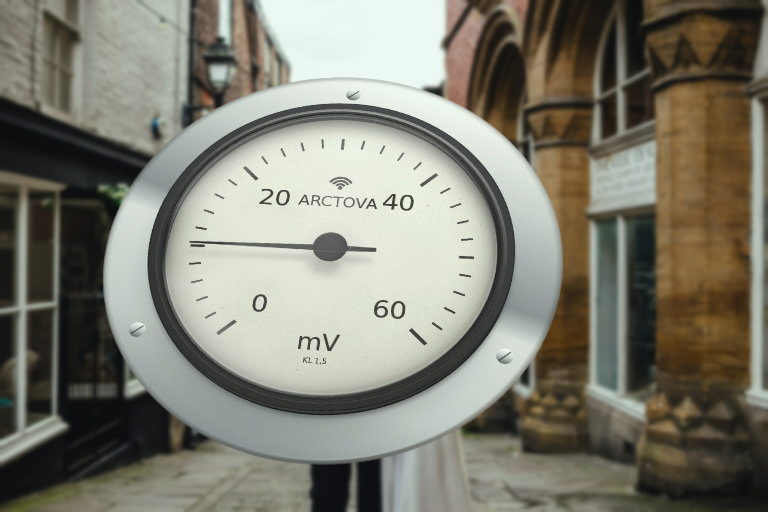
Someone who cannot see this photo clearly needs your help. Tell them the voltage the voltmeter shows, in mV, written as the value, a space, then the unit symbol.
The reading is 10 mV
